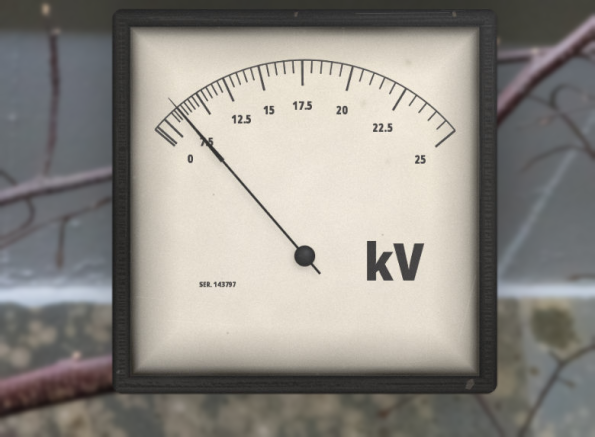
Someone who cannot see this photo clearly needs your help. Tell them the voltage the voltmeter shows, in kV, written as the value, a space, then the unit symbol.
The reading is 7.5 kV
